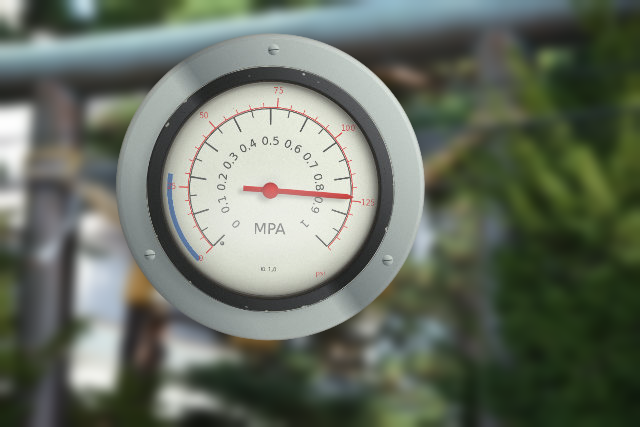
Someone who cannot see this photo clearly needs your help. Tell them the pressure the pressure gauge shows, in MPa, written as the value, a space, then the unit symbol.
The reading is 0.85 MPa
